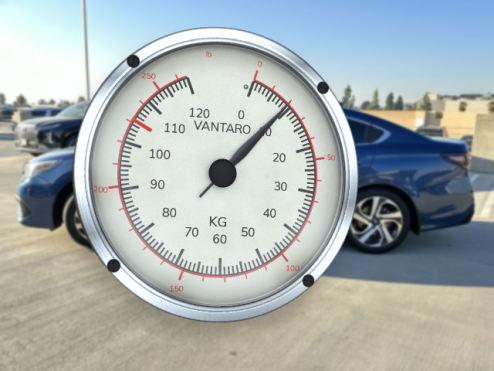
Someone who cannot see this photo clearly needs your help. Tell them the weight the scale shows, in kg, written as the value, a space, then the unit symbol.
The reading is 9 kg
